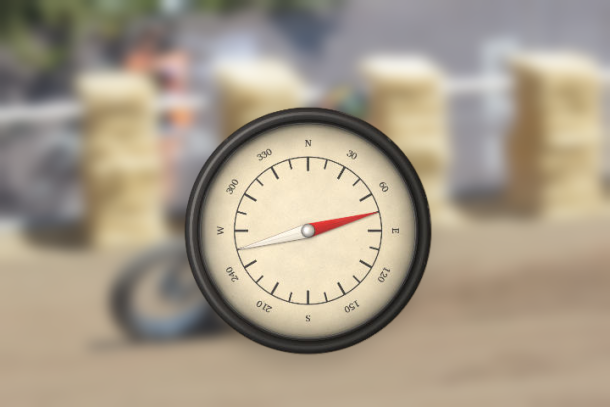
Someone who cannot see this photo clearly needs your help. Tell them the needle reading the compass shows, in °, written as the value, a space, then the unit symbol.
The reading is 75 °
